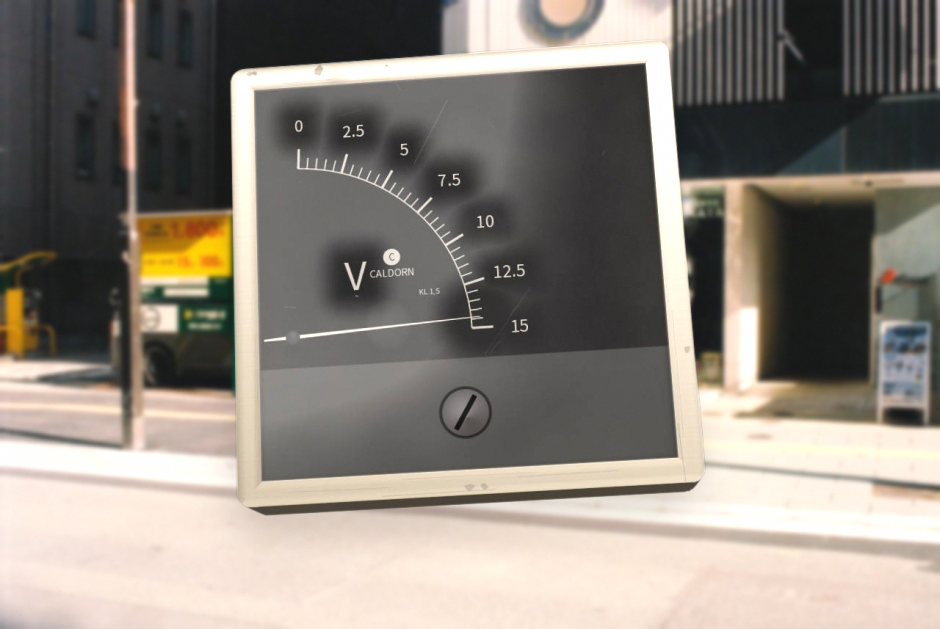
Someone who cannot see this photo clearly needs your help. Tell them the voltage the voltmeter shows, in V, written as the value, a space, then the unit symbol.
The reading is 14.5 V
